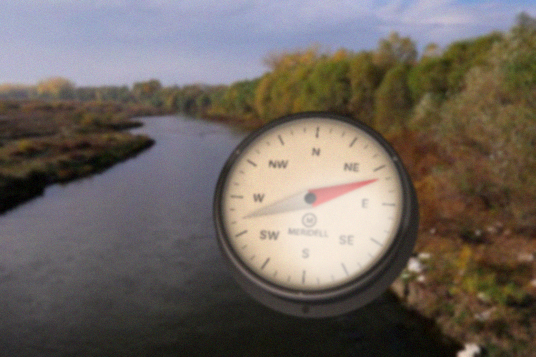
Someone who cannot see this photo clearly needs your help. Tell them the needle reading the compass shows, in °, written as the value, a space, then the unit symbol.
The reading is 70 °
